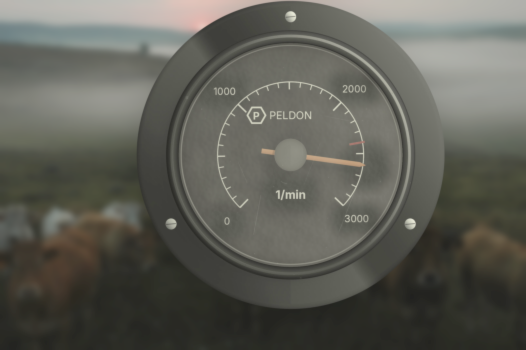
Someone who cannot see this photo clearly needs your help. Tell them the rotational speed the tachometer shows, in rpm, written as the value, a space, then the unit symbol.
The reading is 2600 rpm
